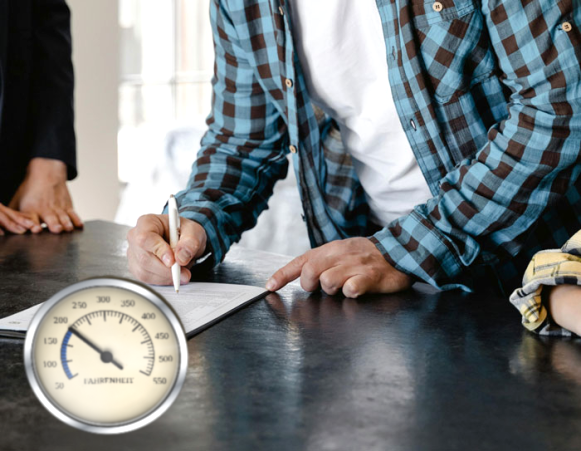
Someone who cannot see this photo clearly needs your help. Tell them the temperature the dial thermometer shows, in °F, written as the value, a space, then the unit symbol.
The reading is 200 °F
